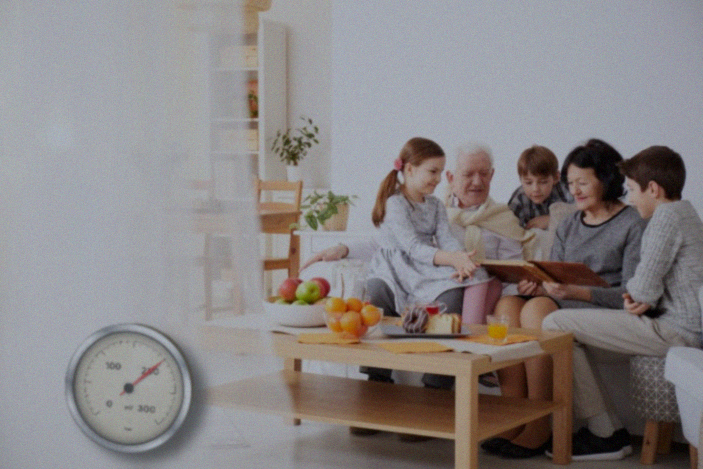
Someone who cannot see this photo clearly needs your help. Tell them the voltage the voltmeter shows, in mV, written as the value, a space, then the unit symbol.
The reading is 200 mV
